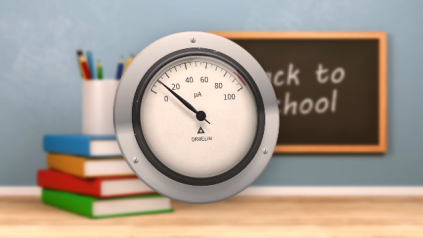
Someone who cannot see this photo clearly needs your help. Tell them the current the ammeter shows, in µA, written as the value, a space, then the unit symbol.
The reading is 10 µA
